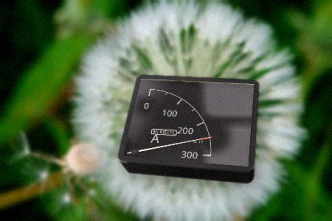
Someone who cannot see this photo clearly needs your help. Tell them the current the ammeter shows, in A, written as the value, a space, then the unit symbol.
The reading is 250 A
